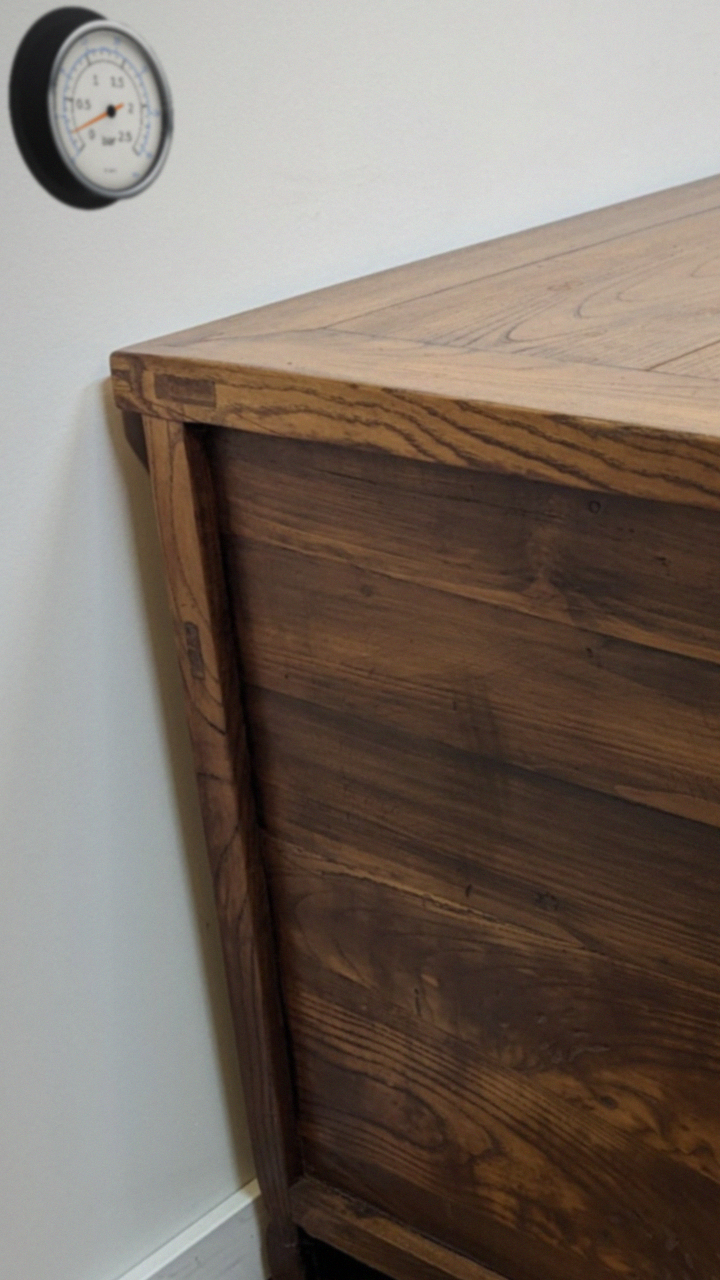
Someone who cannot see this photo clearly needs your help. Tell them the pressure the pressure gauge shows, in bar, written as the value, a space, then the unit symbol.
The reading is 0.2 bar
